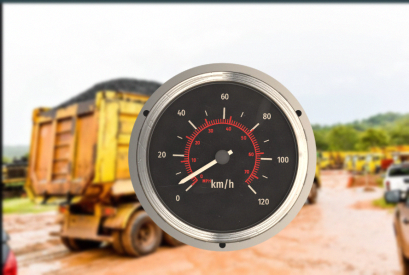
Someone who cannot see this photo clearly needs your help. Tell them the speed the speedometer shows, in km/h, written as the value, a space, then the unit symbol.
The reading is 5 km/h
